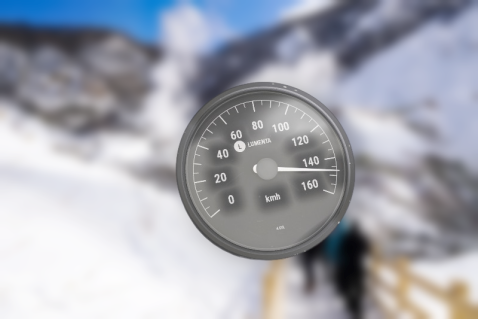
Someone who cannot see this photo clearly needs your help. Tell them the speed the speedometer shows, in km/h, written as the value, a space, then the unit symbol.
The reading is 147.5 km/h
